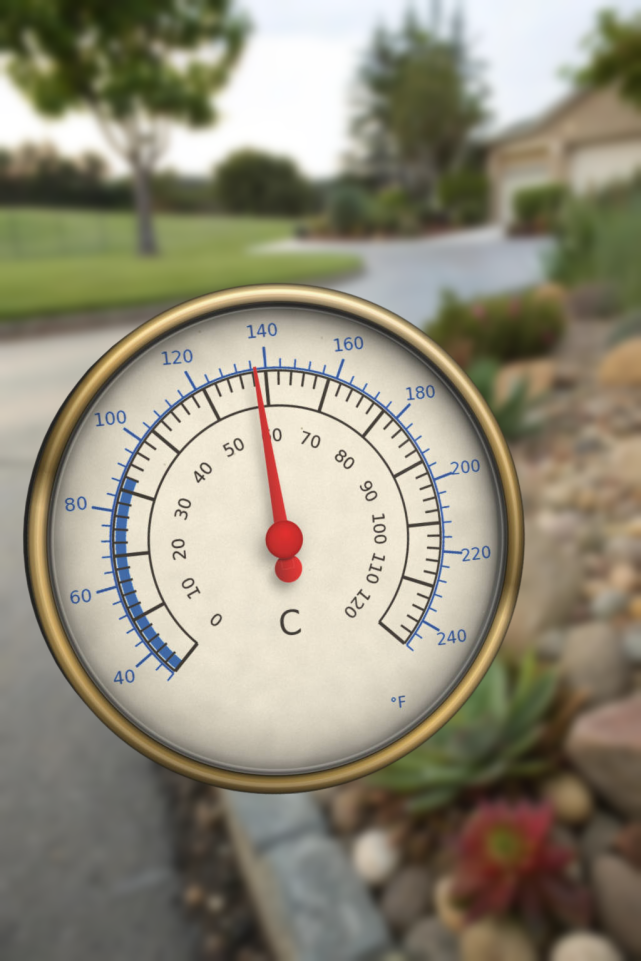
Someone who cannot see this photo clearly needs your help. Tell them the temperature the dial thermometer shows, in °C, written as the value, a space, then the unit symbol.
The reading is 58 °C
